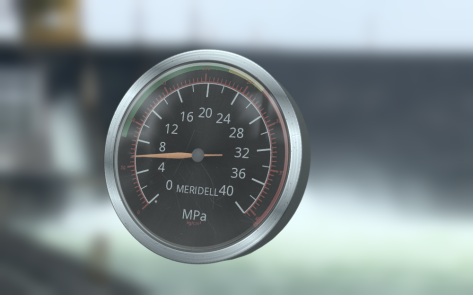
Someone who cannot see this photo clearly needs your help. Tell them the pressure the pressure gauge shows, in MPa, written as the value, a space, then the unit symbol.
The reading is 6 MPa
